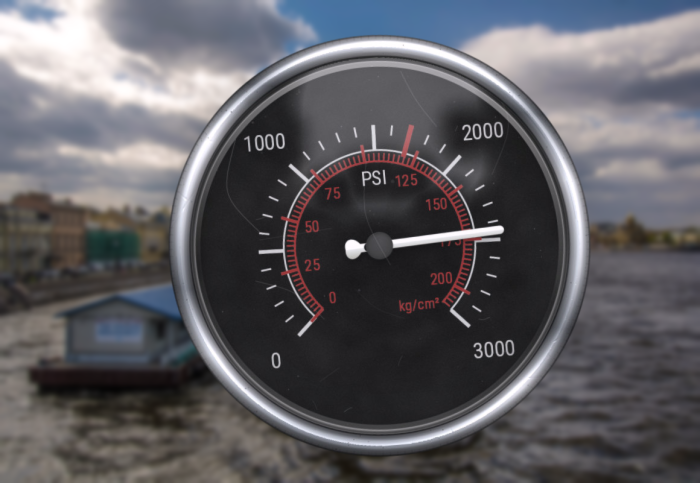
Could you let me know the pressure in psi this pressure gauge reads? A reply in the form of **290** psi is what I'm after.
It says **2450** psi
